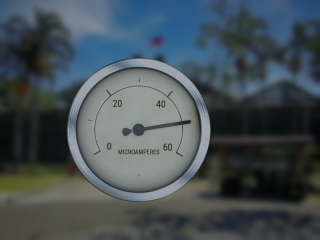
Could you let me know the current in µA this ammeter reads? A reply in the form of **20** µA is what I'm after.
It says **50** µA
